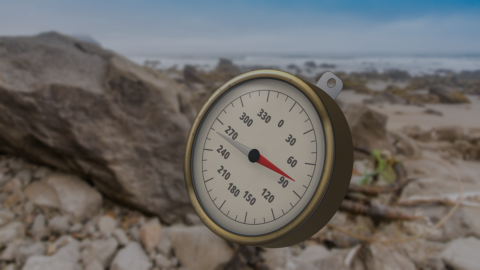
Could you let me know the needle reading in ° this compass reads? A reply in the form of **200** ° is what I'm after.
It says **80** °
